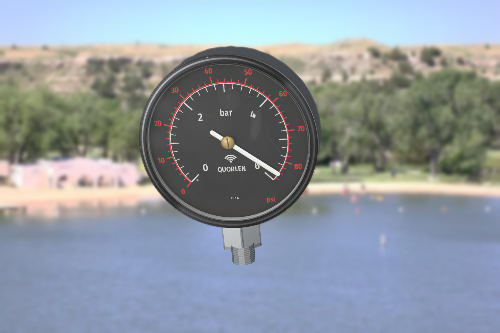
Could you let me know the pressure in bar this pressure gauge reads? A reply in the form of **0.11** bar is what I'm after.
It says **5.8** bar
